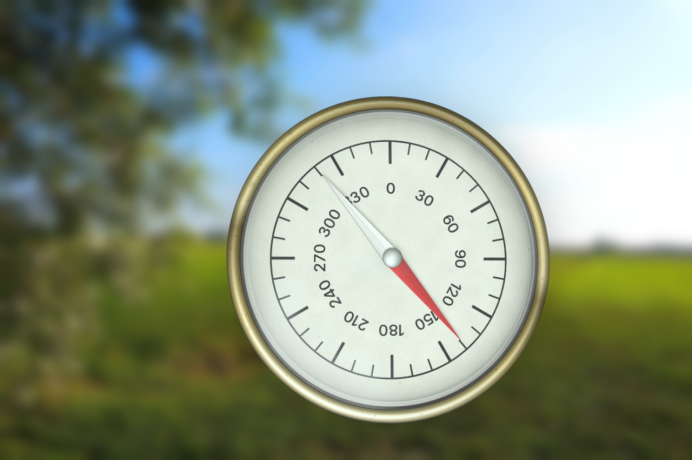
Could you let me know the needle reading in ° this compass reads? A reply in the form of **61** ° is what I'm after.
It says **140** °
